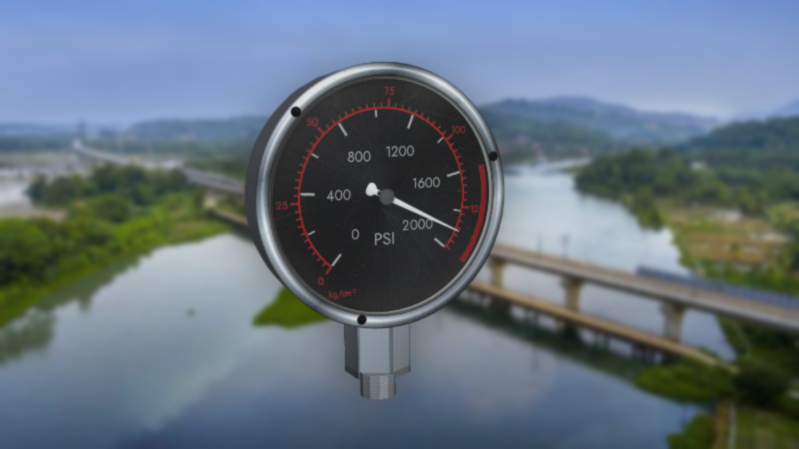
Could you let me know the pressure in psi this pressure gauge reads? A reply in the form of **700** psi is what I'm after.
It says **1900** psi
